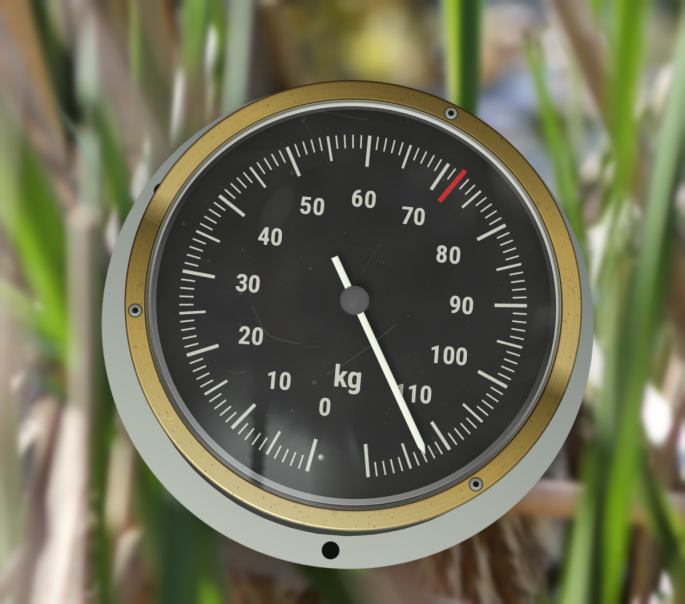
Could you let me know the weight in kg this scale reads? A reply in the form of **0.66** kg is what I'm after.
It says **113** kg
